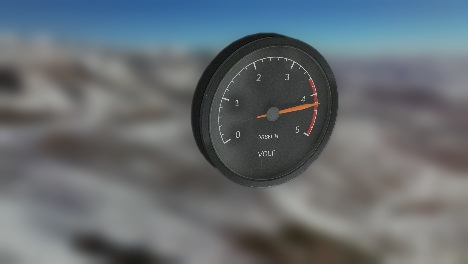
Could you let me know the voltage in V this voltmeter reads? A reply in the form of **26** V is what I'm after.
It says **4.2** V
